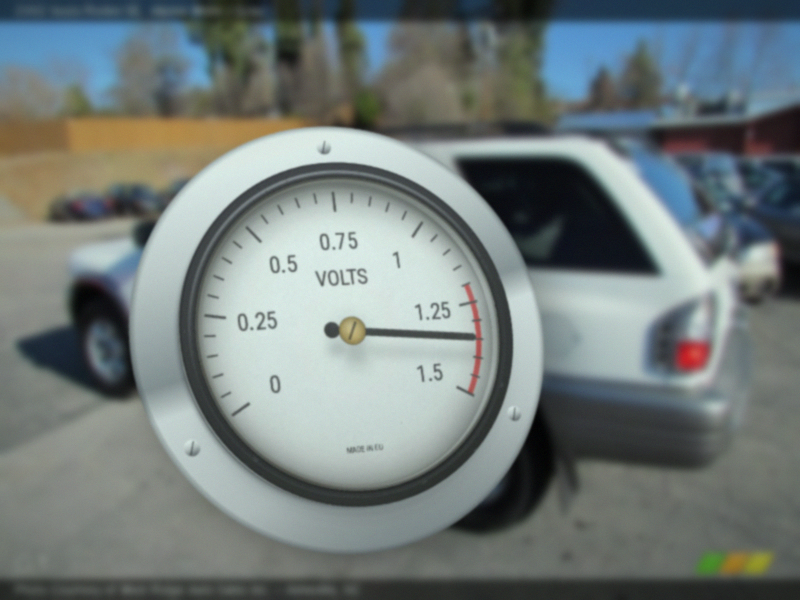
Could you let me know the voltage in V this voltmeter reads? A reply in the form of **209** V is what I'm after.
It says **1.35** V
